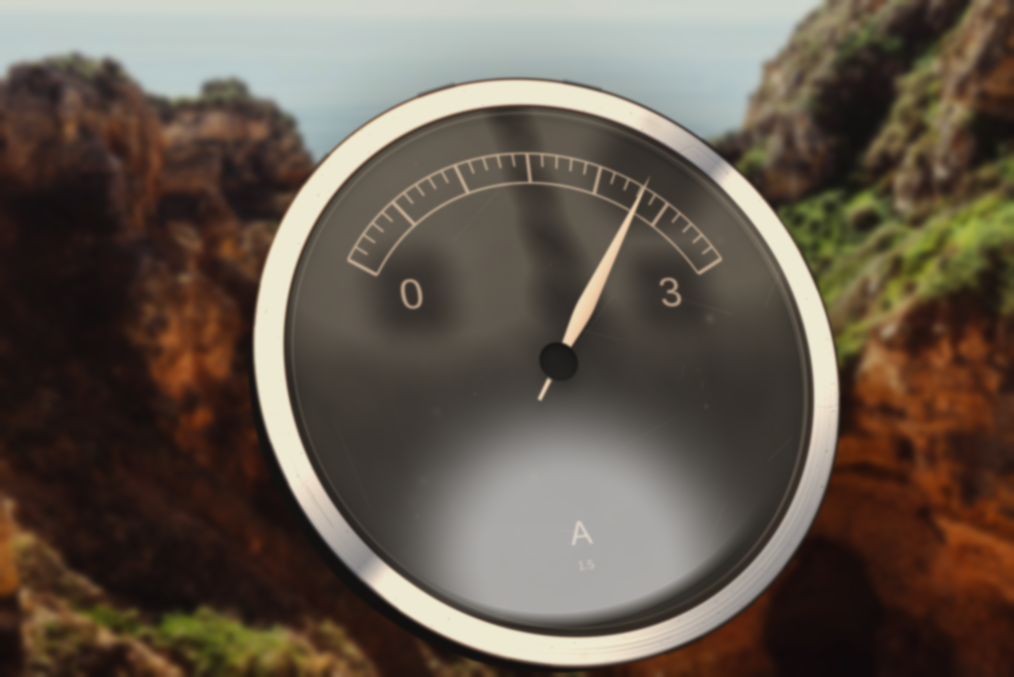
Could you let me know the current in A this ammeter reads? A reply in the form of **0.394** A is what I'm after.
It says **2.3** A
